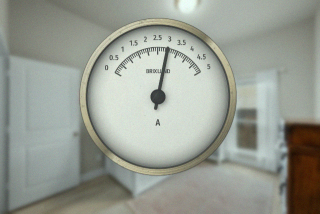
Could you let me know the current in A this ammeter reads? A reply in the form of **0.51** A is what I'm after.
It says **3** A
